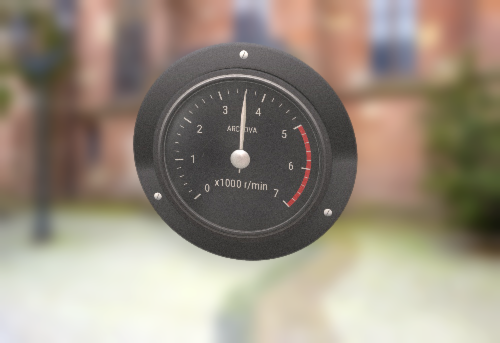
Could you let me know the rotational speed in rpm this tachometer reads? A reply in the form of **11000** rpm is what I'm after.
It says **3600** rpm
